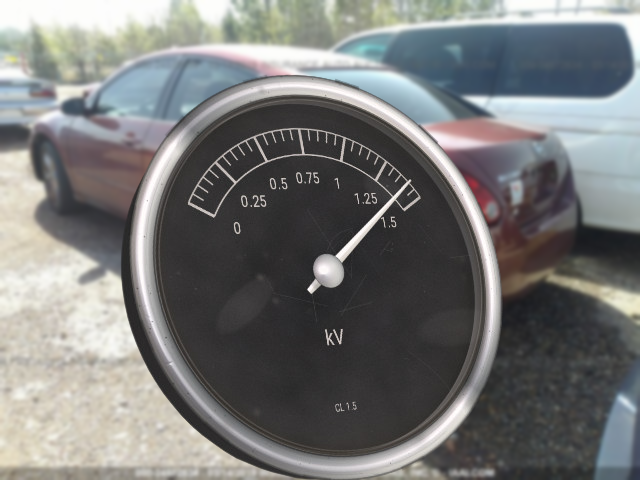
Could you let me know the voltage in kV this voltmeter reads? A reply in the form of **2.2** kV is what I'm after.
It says **1.4** kV
